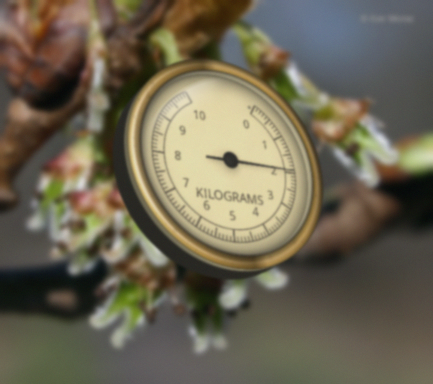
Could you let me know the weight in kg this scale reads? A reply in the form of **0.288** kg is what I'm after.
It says **2** kg
